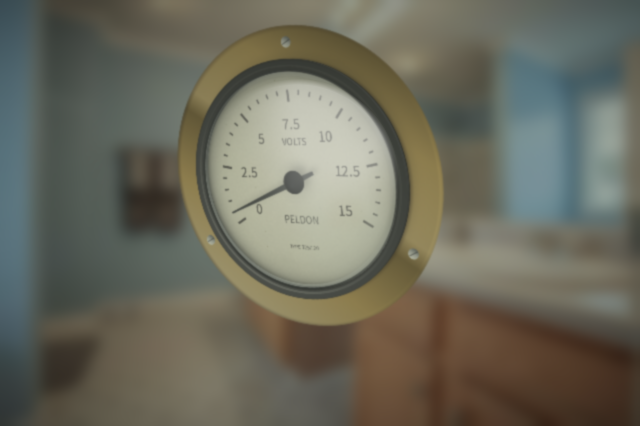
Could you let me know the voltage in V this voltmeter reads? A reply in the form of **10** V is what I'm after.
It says **0.5** V
